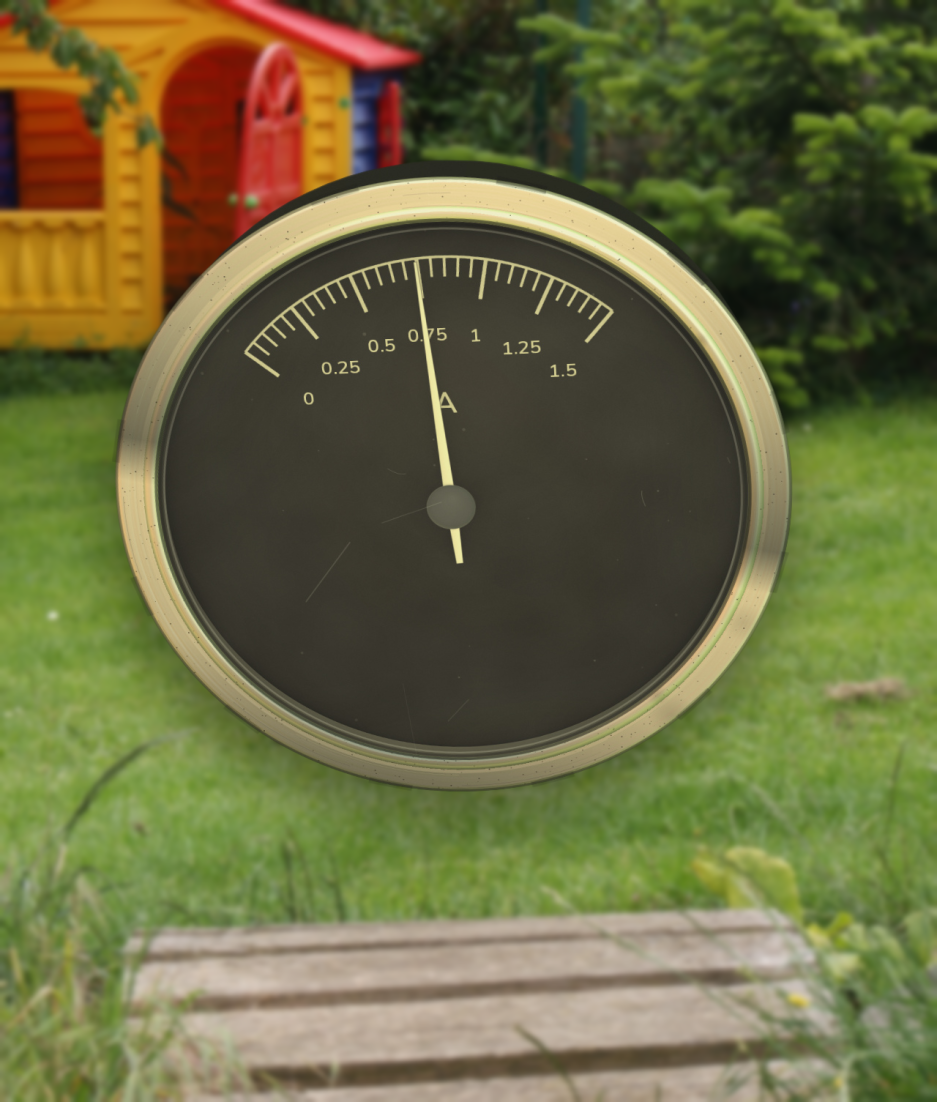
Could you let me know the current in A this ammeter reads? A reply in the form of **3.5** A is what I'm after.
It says **0.75** A
